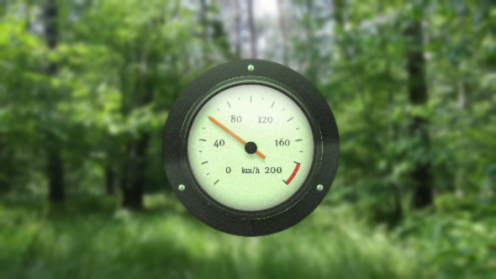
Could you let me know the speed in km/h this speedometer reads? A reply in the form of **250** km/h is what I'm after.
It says **60** km/h
